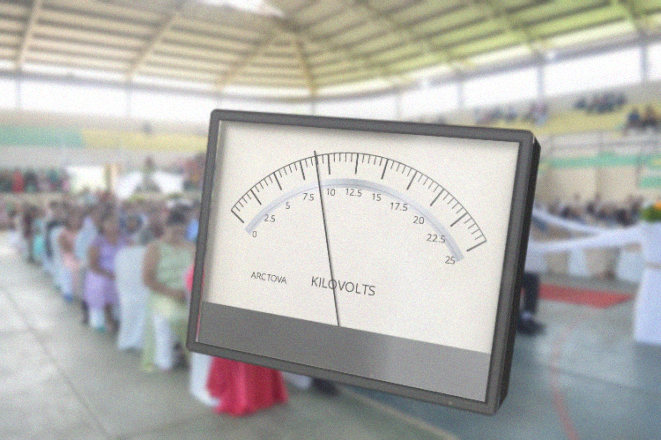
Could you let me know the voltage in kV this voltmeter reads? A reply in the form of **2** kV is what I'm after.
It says **9** kV
